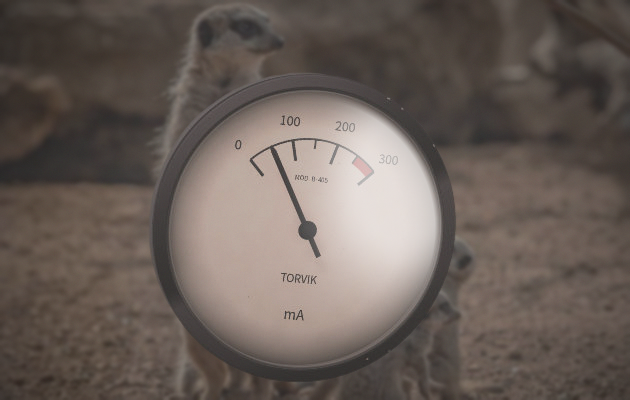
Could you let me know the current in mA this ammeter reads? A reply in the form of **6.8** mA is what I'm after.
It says **50** mA
